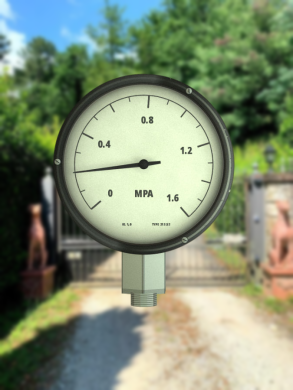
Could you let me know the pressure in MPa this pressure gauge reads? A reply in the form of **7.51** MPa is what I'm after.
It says **0.2** MPa
